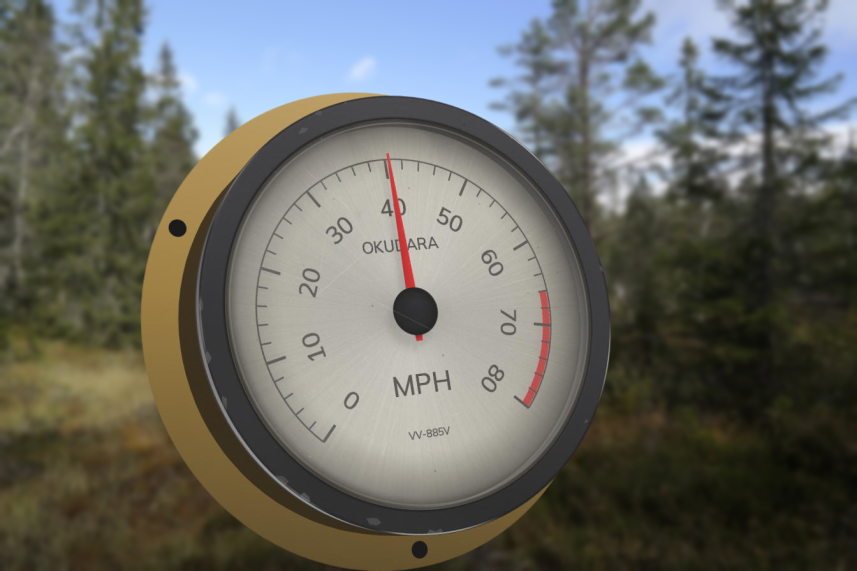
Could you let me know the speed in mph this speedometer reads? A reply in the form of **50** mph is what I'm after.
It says **40** mph
